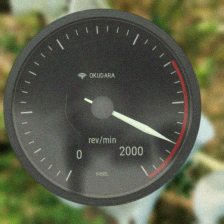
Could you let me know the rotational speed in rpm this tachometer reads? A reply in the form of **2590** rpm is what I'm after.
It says **1800** rpm
